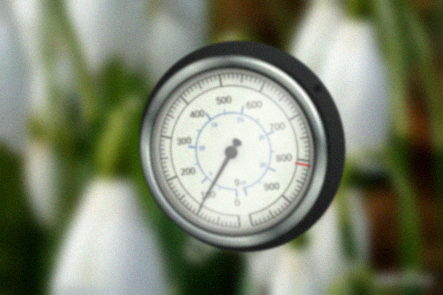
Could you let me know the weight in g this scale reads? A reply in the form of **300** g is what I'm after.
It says **100** g
